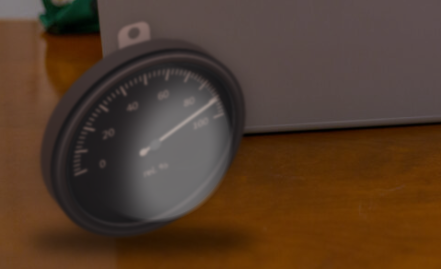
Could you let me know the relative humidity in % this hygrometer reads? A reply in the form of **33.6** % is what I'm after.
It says **90** %
